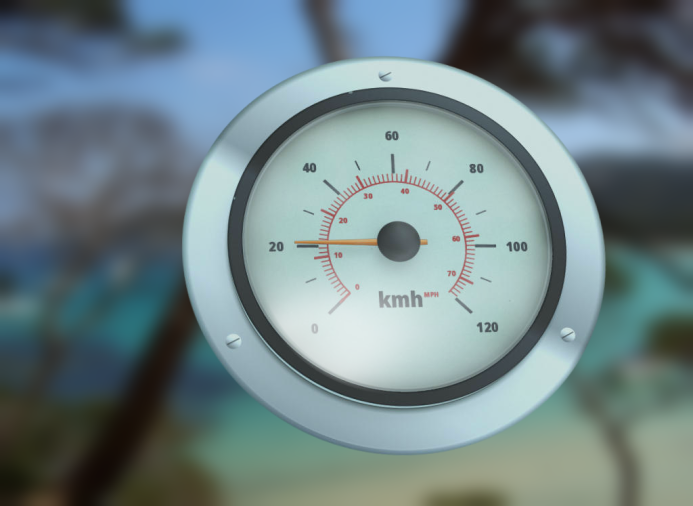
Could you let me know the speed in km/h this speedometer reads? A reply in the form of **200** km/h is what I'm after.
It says **20** km/h
